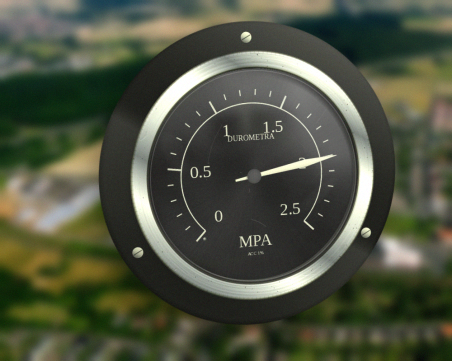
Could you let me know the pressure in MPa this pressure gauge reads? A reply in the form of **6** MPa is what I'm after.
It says **2** MPa
